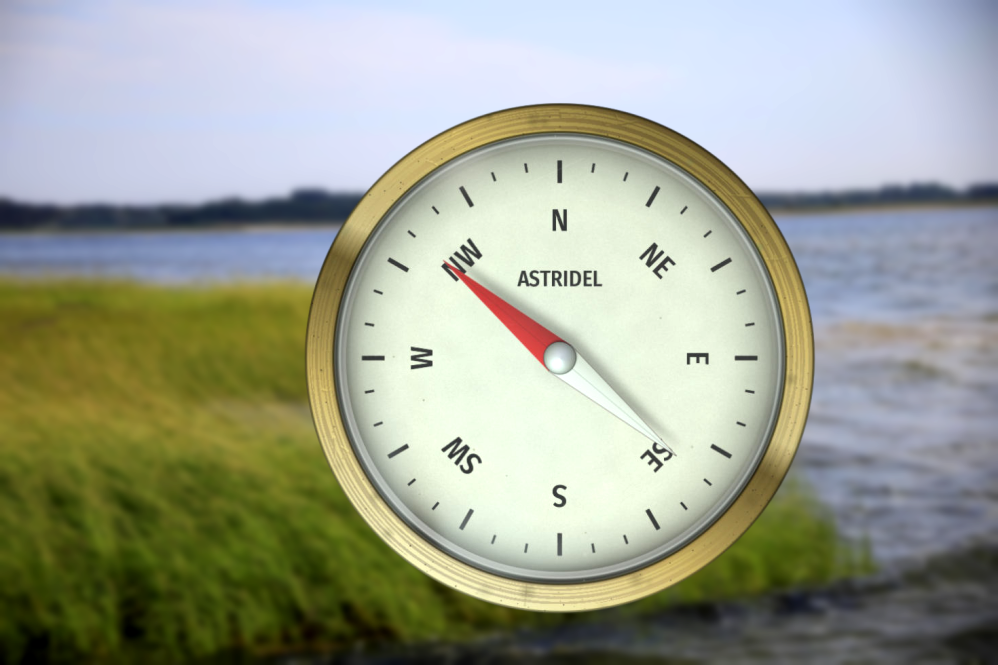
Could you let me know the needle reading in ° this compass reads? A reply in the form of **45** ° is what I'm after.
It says **310** °
